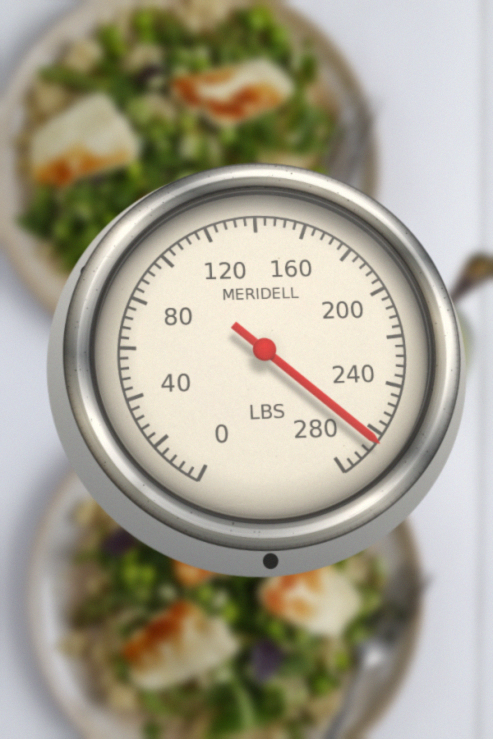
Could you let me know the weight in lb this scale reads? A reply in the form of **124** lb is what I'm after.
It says **264** lb
